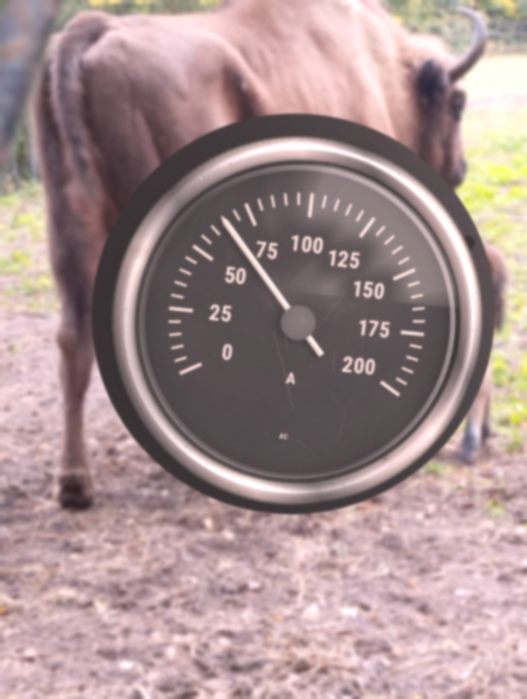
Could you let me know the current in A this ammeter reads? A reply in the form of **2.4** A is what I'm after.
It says **65** A
